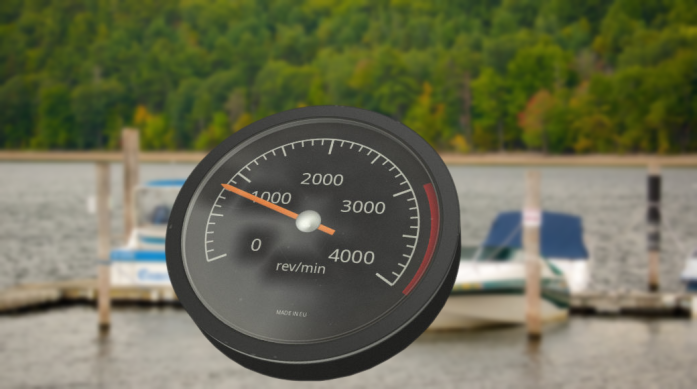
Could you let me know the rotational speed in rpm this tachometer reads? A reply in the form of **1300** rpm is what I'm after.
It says **800** rpm
